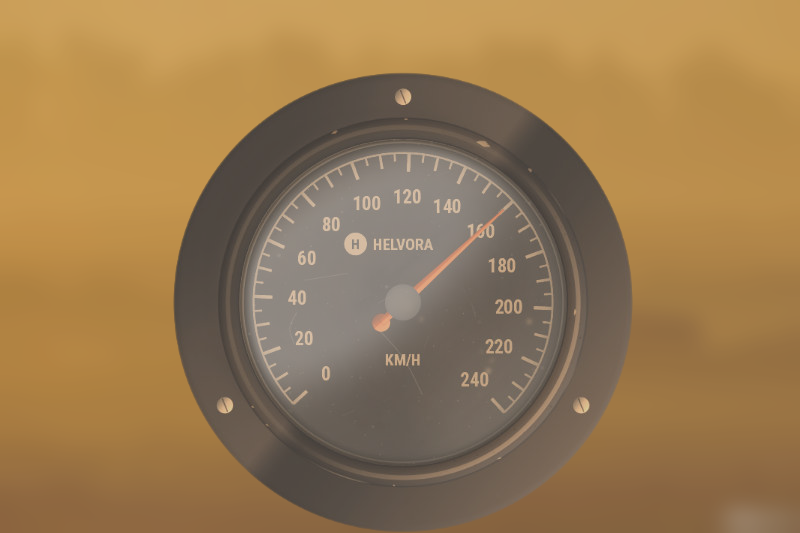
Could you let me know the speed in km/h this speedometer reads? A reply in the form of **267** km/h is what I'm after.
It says **160** km/h
